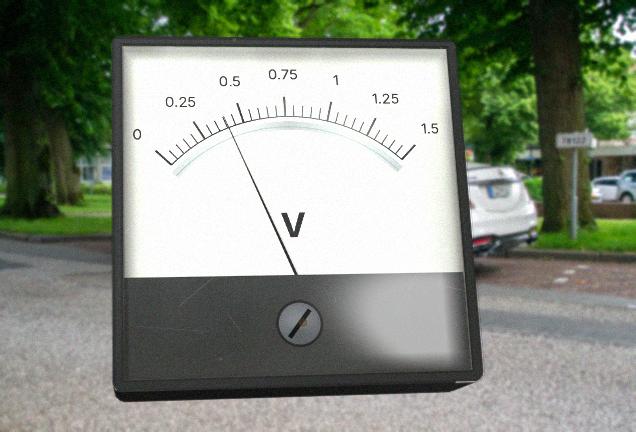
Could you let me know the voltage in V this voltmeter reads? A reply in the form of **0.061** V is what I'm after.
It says **0.4** V
